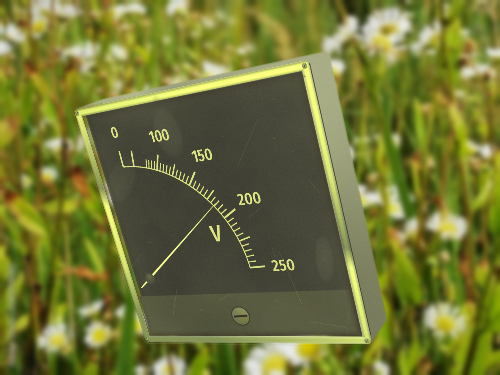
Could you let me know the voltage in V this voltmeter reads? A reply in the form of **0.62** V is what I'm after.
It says **185** V
